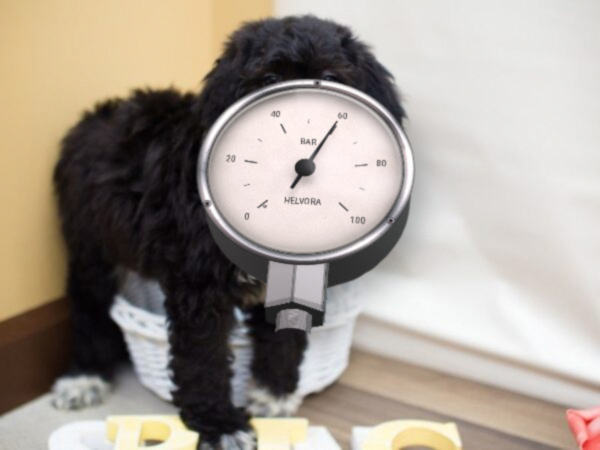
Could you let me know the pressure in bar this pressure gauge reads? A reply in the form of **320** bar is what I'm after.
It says **60** bar
